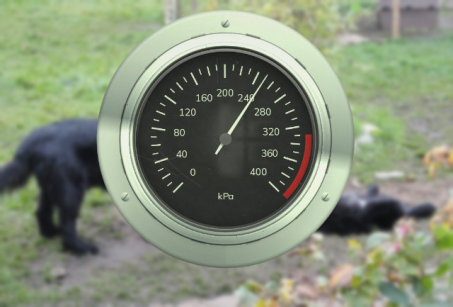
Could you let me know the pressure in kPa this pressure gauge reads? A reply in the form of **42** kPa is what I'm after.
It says **250** kPa
